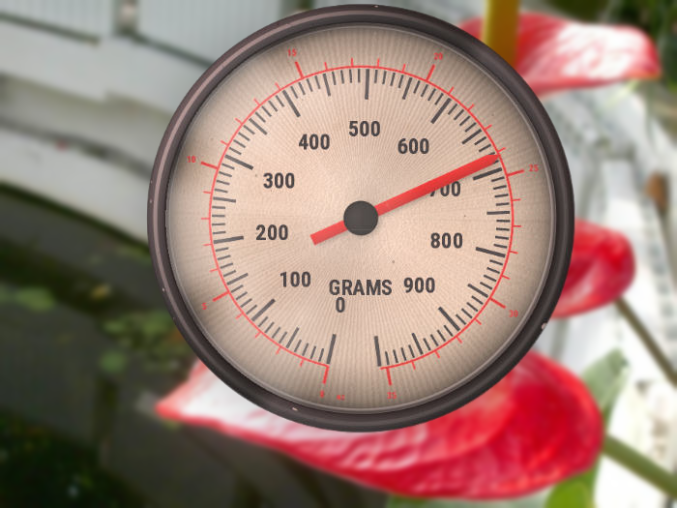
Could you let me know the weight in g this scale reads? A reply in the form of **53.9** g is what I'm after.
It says **685** g
